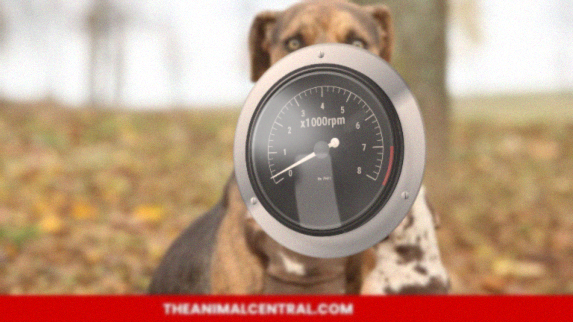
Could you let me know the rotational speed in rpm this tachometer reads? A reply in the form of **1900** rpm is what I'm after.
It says **200** rpm
